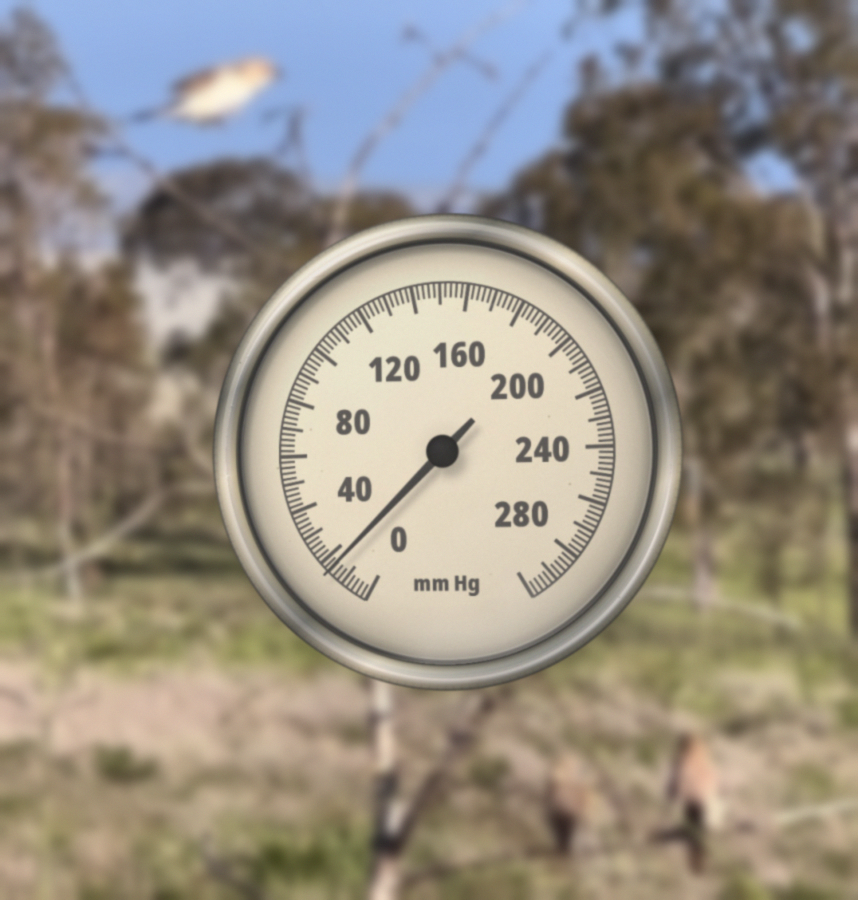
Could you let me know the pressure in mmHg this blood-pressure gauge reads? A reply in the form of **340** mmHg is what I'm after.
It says **16** mmHg
